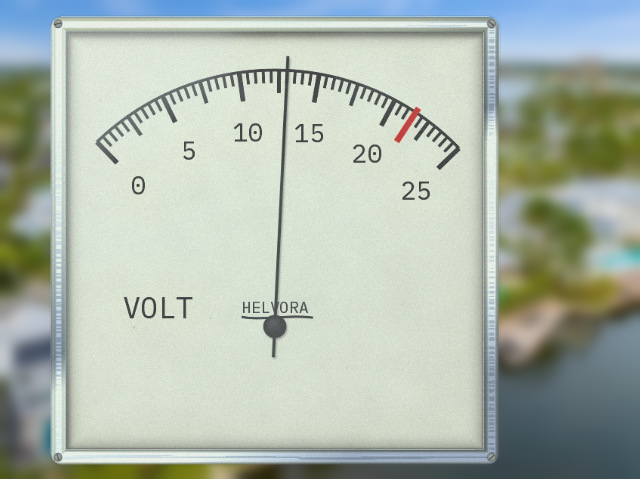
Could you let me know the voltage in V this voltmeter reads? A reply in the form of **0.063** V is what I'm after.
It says **13** V
